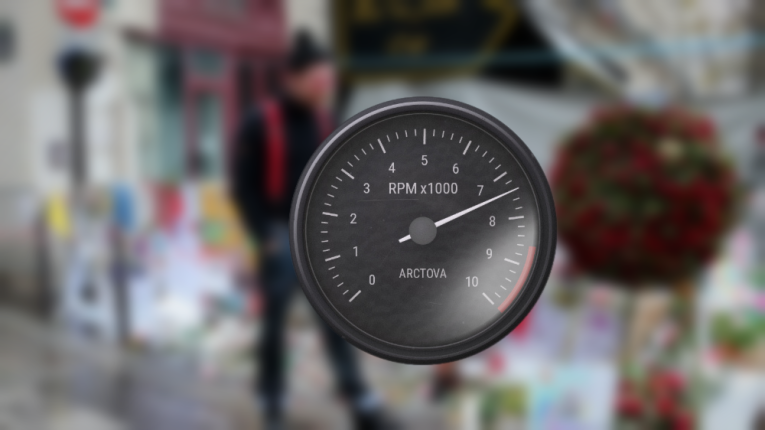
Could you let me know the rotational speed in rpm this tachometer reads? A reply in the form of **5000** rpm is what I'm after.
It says **7400** rpm
